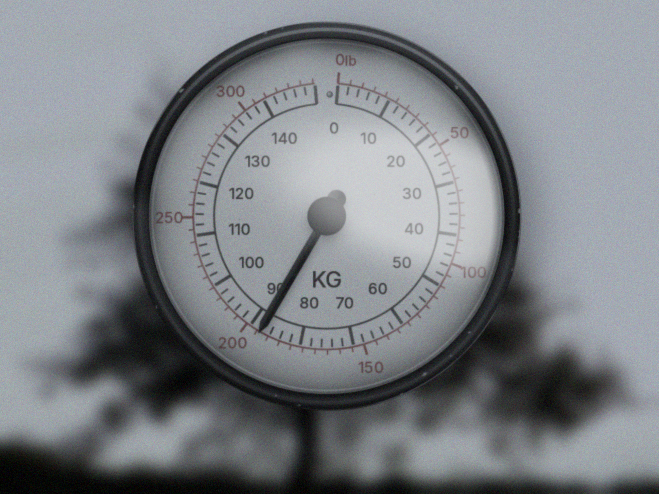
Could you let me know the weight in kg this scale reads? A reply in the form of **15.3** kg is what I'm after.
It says **88** kg
